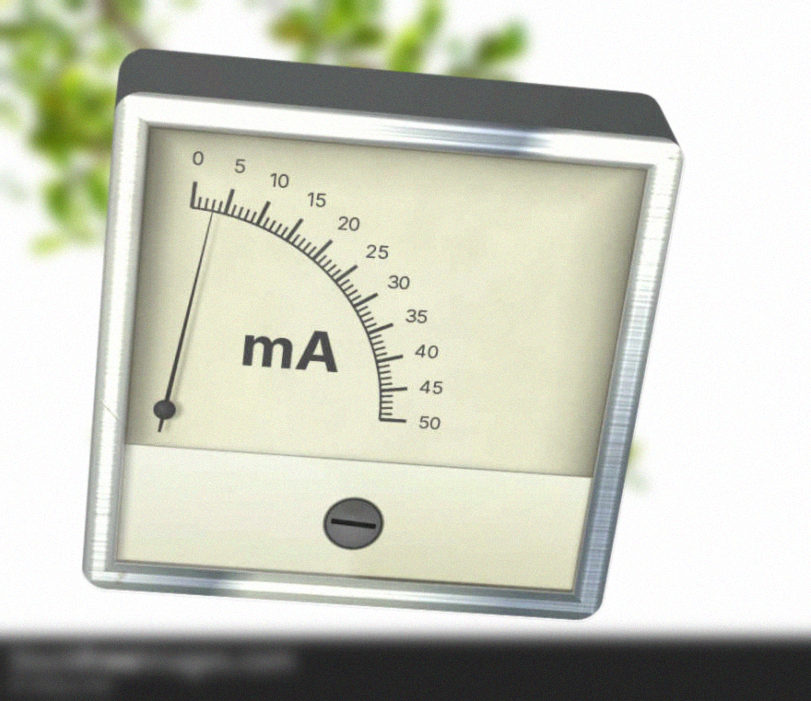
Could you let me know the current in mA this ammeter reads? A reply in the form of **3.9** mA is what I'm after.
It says **3** mA
